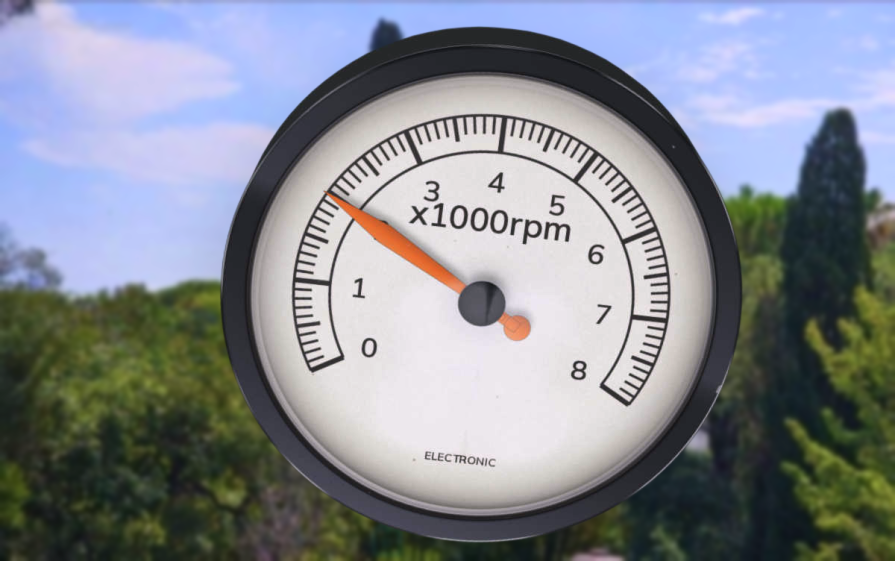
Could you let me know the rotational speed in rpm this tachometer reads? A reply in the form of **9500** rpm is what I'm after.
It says **2000** rpm
